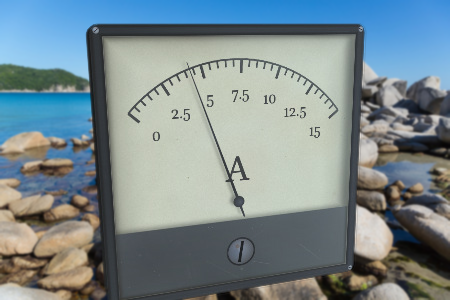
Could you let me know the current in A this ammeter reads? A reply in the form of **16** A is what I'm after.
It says **4.25** A
